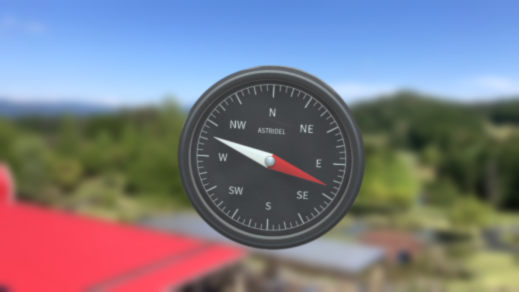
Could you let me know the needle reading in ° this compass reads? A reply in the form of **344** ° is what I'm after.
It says **110** °
